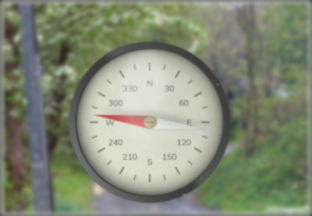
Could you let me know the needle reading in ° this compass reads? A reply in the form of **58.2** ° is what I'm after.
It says **277.5** °
